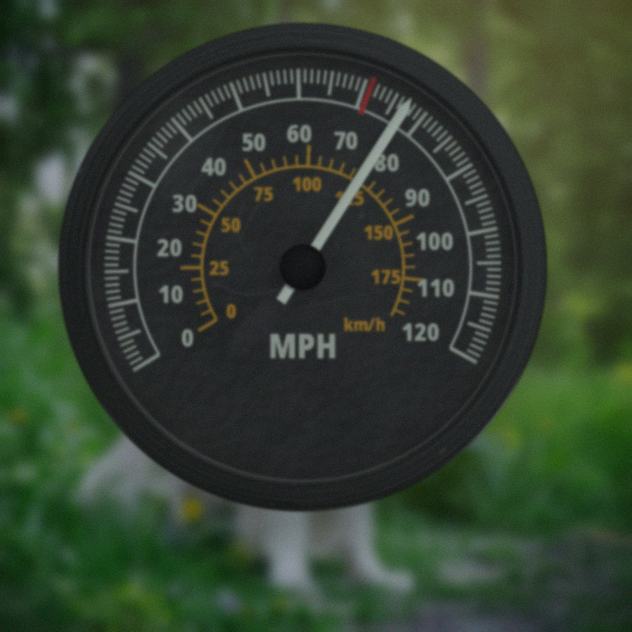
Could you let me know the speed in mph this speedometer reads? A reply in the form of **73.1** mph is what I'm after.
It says **77** mph
